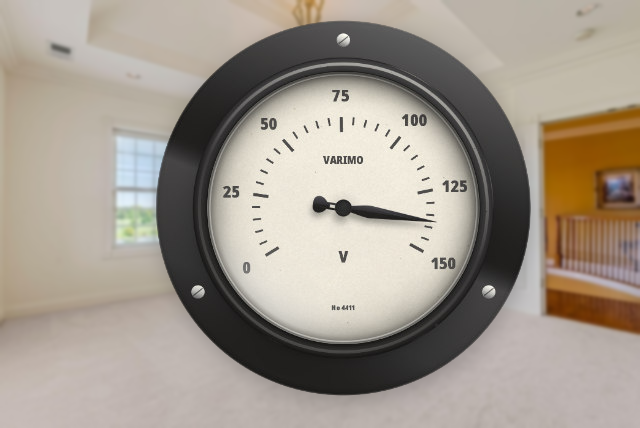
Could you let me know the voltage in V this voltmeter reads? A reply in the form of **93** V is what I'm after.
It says **137.5** V
